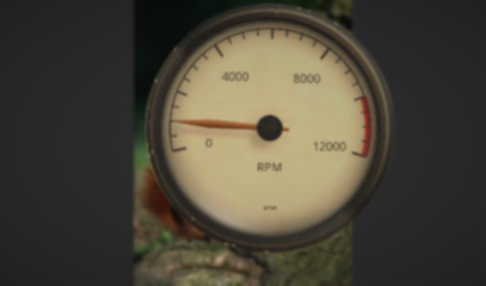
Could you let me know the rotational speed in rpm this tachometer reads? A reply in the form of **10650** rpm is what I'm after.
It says **1000** rpm
